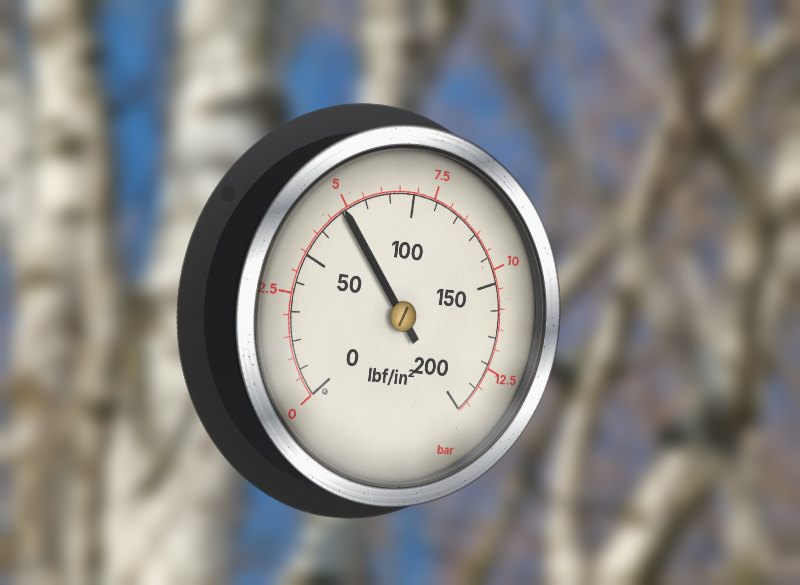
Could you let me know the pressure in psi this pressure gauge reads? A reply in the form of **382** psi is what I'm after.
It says **70** psi
